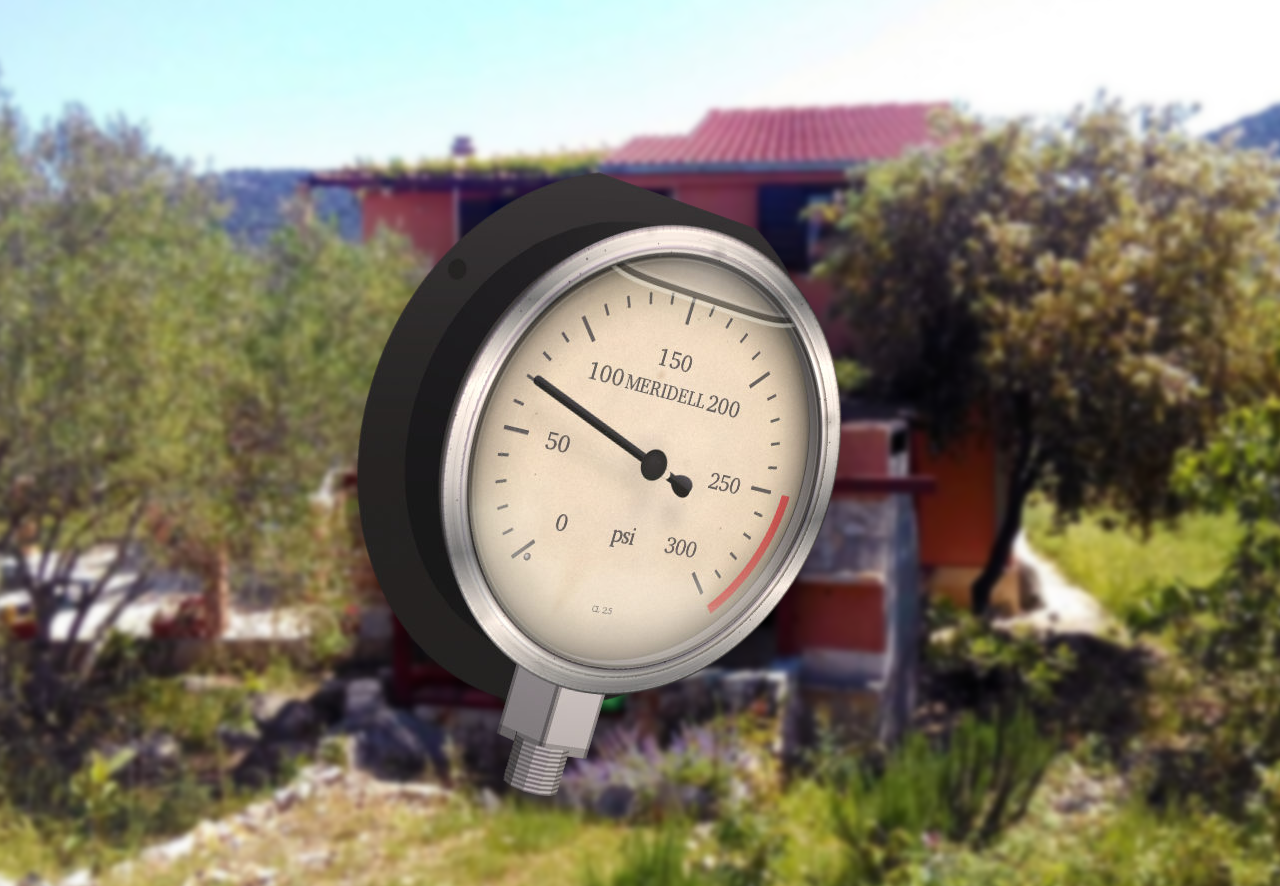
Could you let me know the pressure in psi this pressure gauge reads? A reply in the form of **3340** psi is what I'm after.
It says **70** psi
